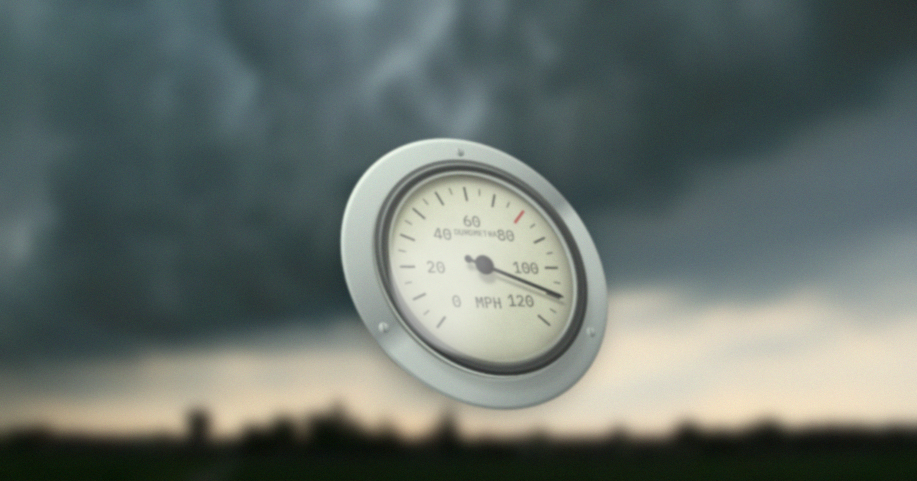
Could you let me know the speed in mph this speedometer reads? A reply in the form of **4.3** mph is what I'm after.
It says **110** mph
